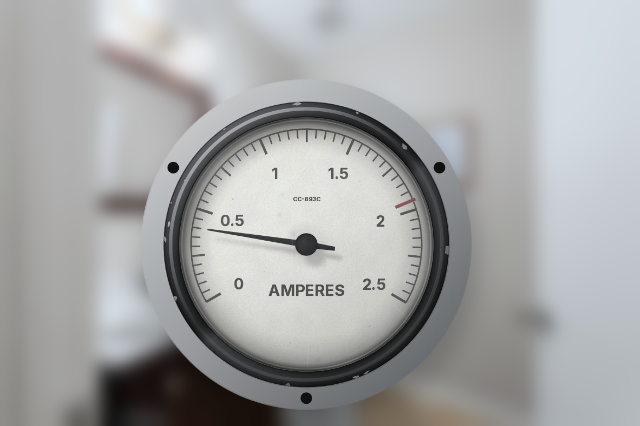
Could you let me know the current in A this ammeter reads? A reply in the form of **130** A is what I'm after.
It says **0.4** A
